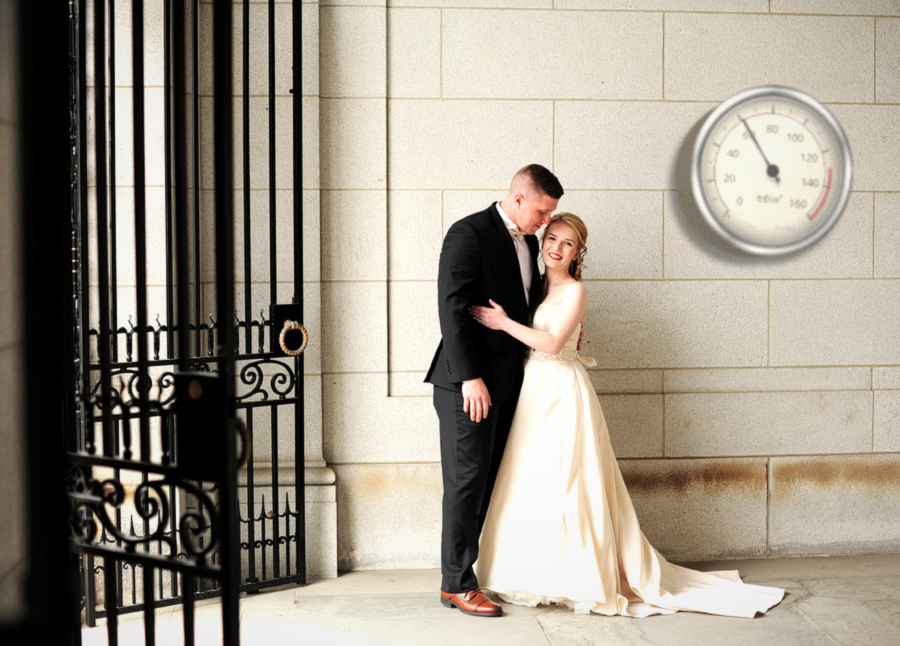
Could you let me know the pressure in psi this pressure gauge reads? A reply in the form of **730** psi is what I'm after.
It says **60** psi
